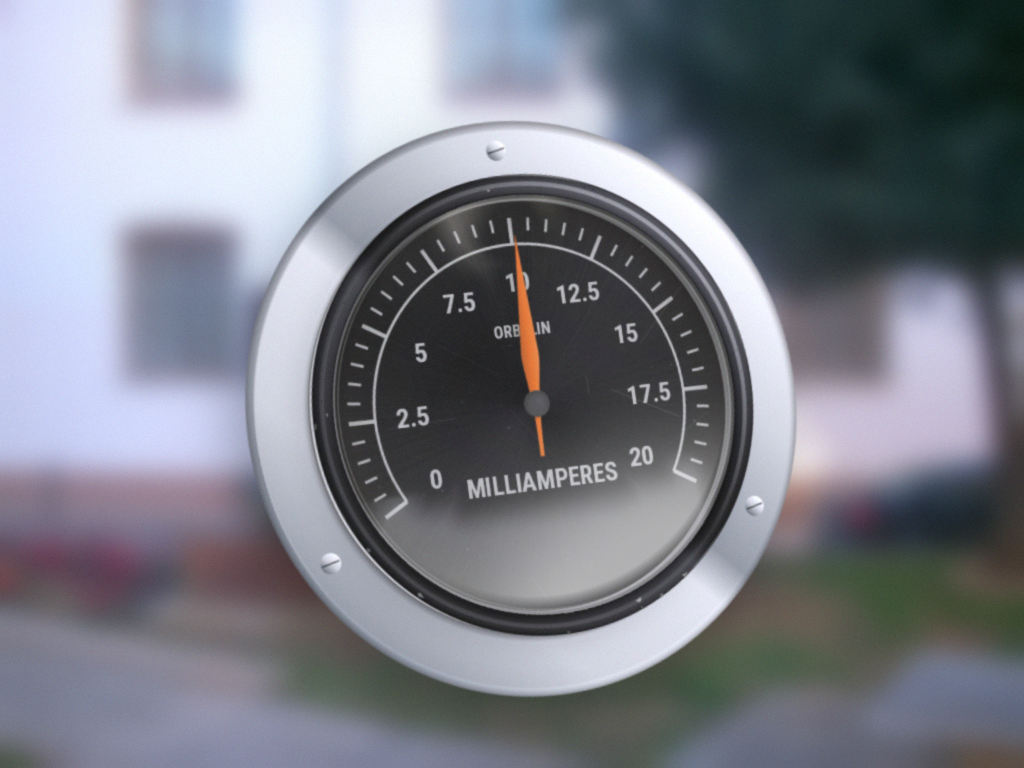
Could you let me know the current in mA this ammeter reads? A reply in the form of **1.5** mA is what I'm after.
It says **10** mA
